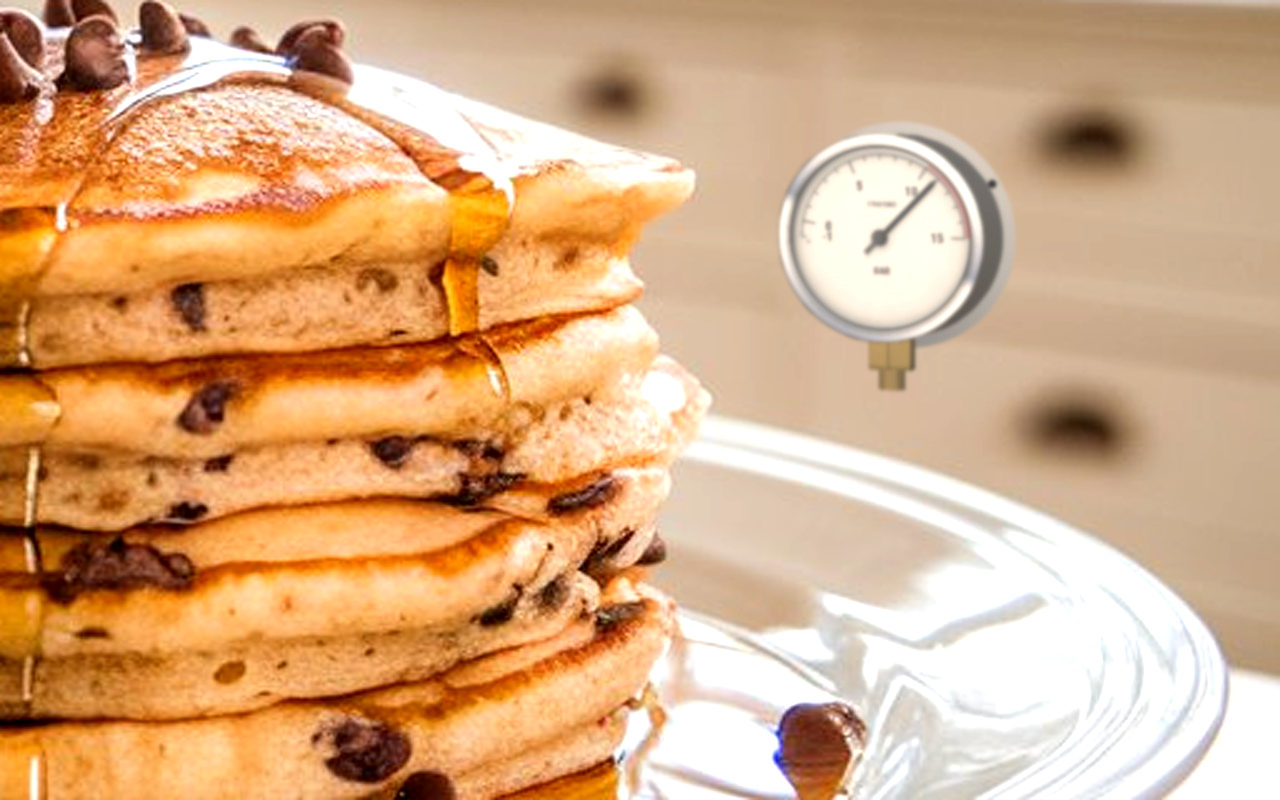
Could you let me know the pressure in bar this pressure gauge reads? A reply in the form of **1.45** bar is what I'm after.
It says **11** bar
